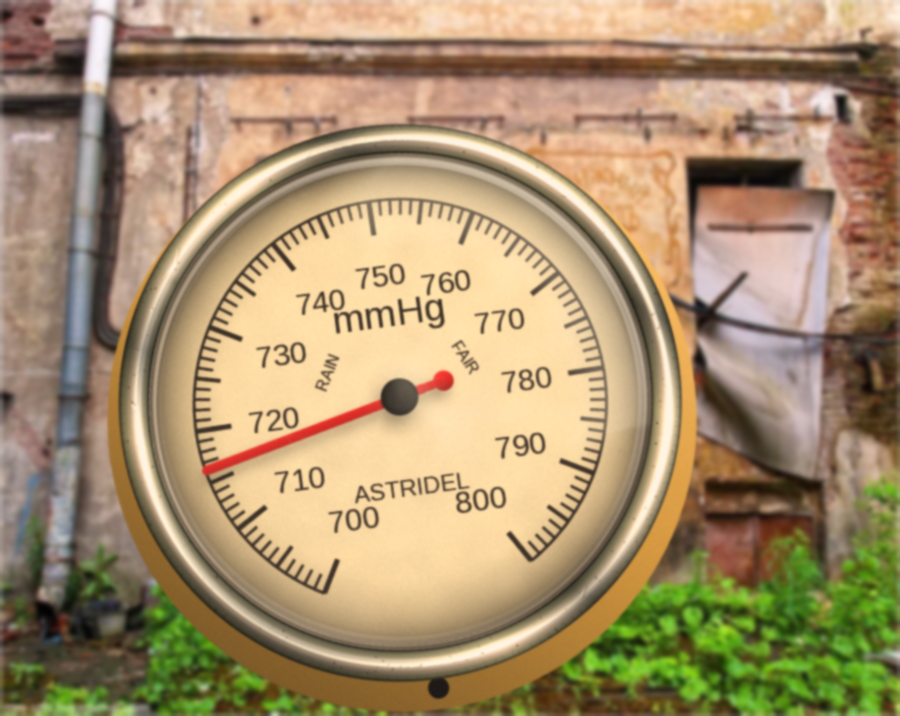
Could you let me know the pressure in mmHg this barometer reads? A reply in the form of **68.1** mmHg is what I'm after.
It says **716** mmHg
